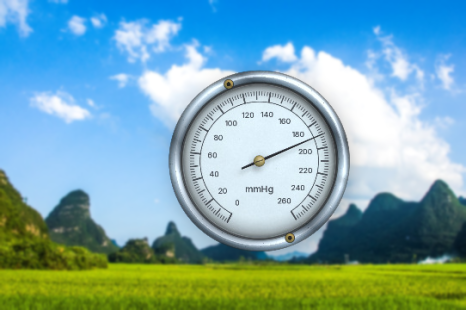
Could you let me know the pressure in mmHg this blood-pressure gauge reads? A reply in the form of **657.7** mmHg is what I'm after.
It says **190** mmHg
